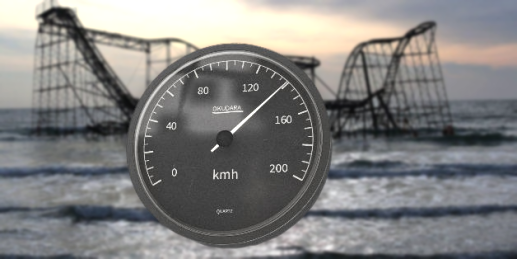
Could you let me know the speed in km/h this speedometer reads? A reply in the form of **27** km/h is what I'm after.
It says **140** km/h
